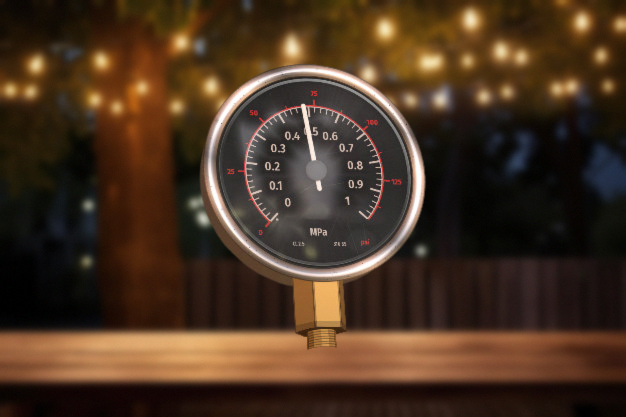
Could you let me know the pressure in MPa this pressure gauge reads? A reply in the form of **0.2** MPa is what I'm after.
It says **0.48** MPa
